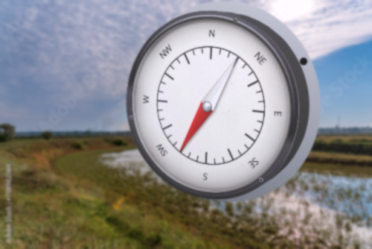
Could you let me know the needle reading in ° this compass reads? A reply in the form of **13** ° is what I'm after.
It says **210** °
